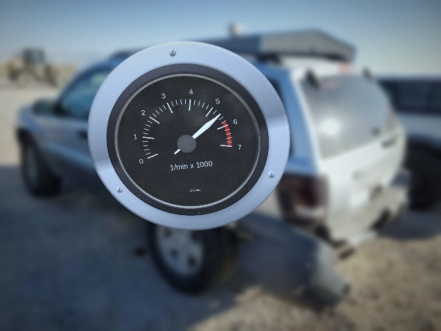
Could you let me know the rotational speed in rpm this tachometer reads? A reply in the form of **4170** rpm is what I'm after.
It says **5400** rpm
